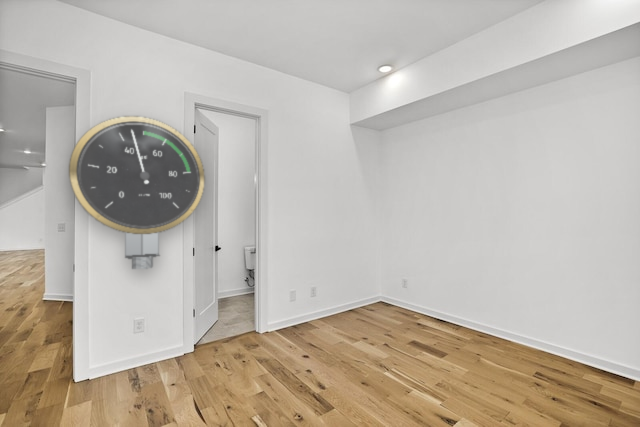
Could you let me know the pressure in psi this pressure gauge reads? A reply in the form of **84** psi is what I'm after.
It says **45** psi
